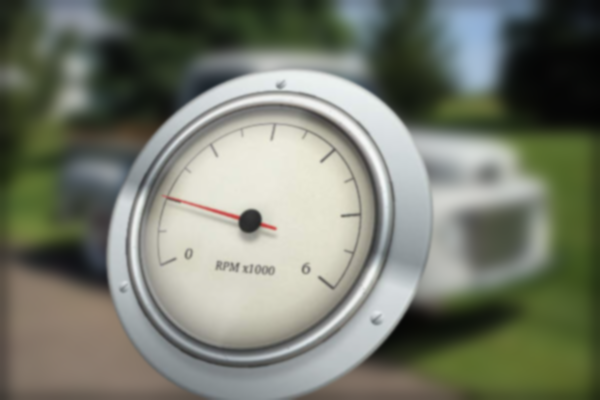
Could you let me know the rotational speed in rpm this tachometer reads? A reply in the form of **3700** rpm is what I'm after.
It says **1000** rpm
